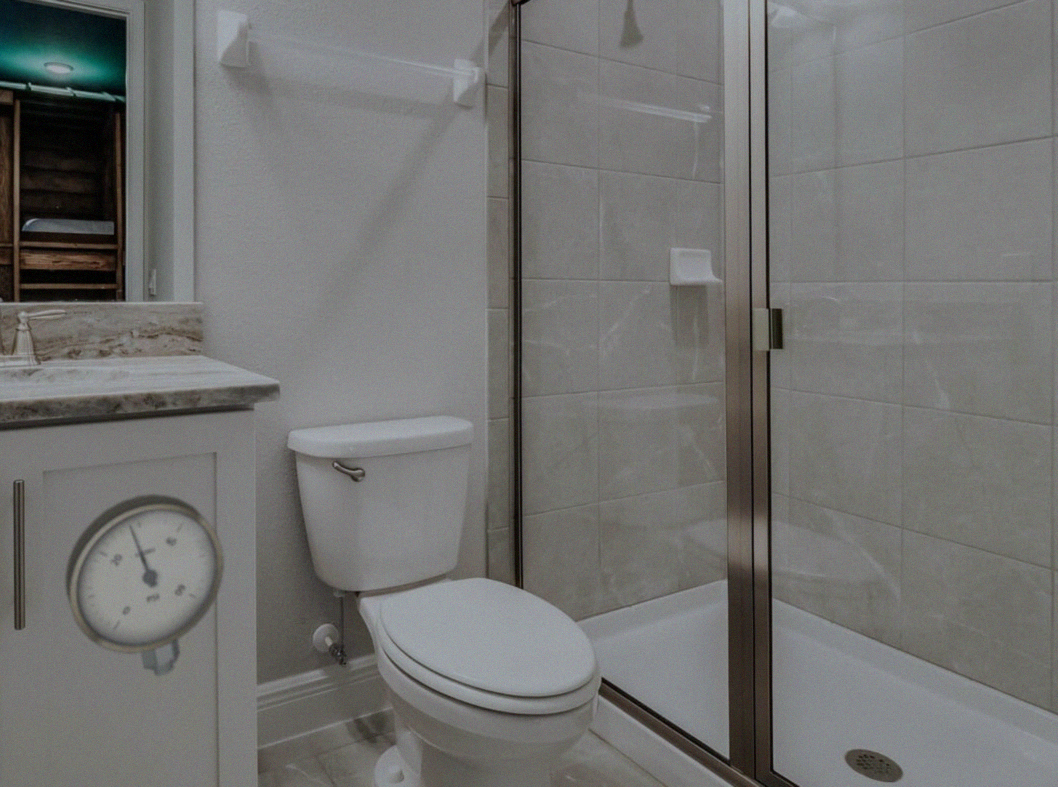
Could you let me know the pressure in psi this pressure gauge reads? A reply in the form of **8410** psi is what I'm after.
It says **28** psi
